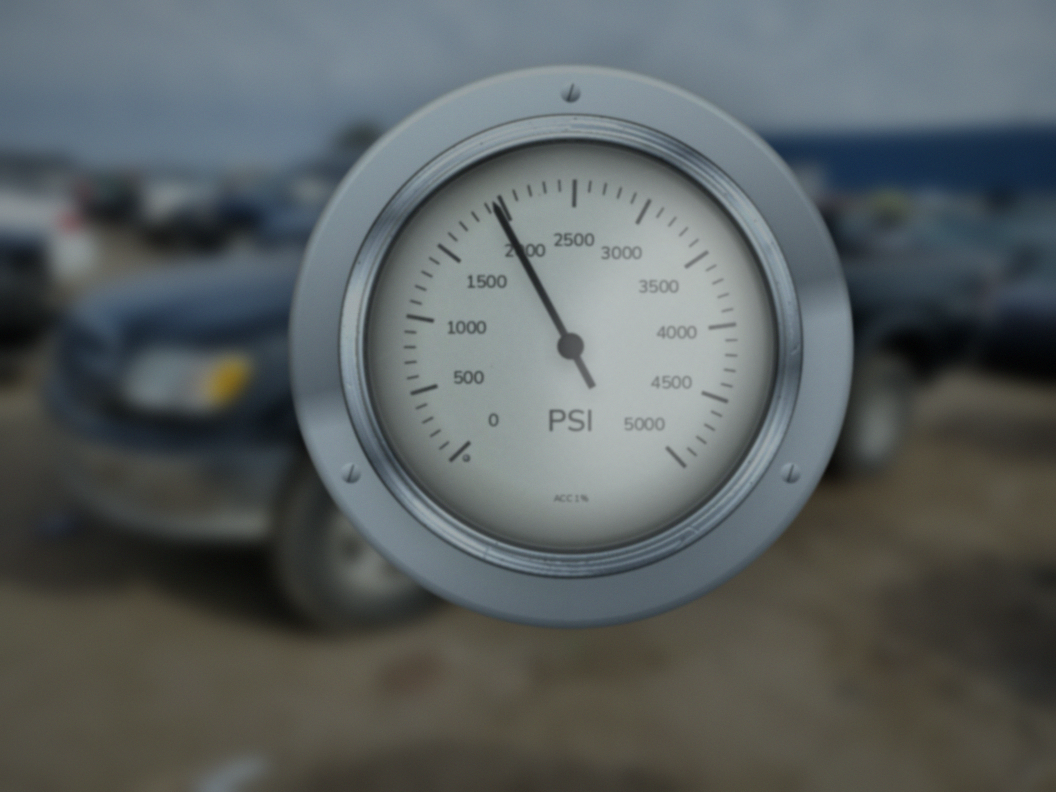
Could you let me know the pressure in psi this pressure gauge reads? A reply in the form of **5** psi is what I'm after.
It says **1950** psi
